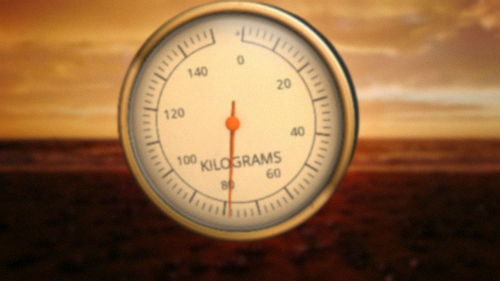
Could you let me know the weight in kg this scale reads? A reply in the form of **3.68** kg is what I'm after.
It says **78** kg
